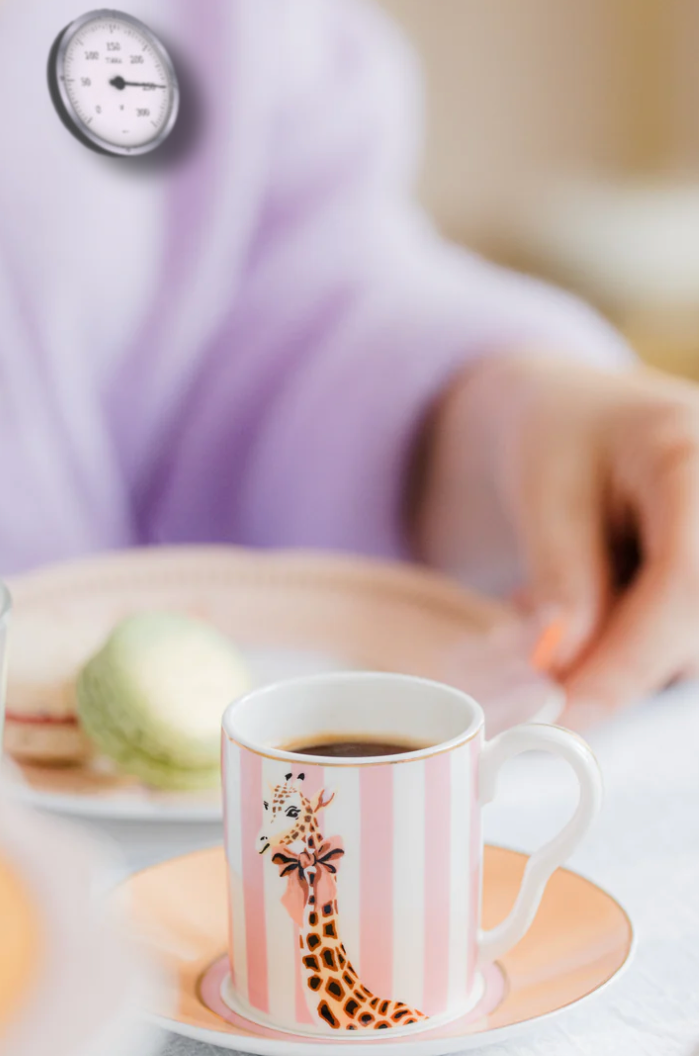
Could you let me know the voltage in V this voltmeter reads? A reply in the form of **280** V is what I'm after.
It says **250** V
